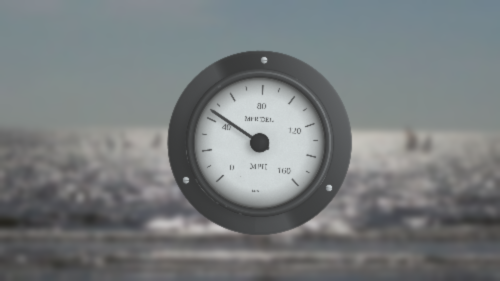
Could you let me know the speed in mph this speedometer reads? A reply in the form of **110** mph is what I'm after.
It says **45** mph
